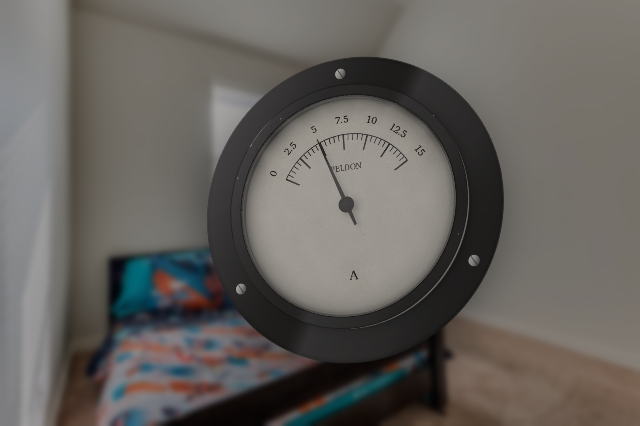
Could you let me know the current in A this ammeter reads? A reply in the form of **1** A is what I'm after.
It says **5** A
